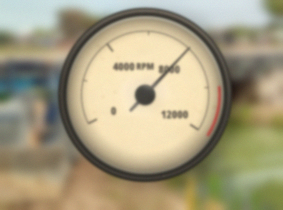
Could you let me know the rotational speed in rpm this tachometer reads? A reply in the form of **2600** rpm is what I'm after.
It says **8000** rpm
